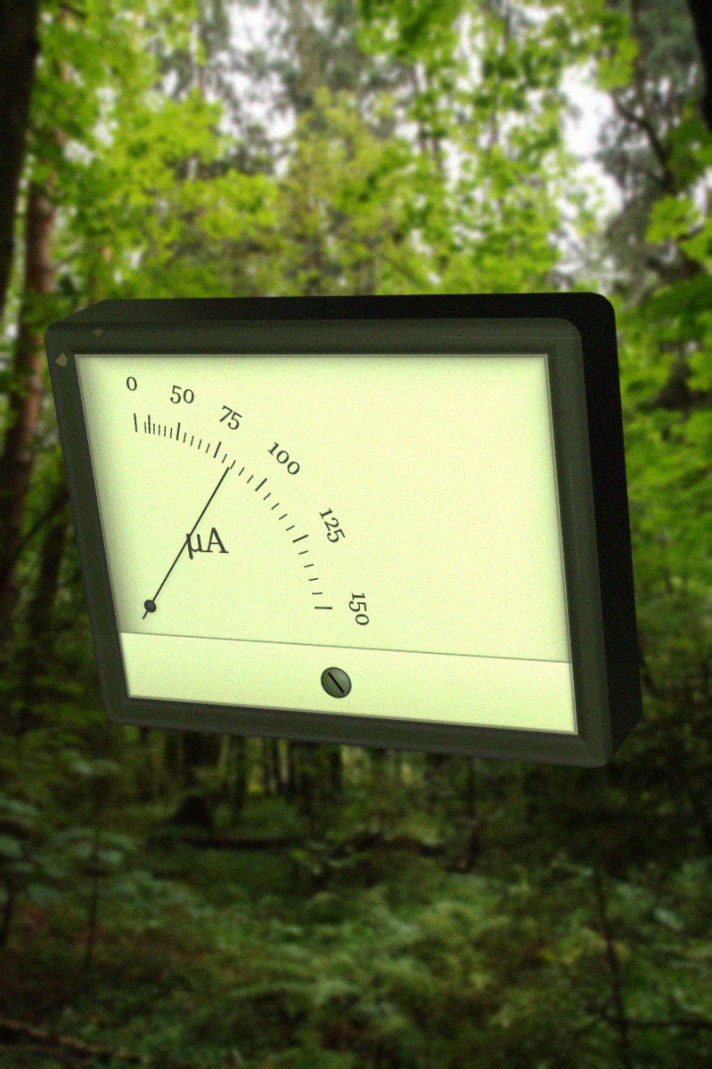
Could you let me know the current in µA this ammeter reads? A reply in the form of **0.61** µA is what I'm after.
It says **85** µA
